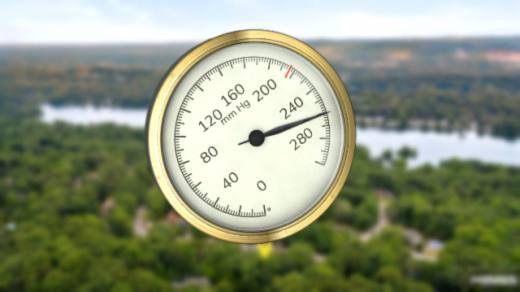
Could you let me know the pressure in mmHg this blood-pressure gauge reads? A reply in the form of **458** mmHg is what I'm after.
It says **260** mmHg
